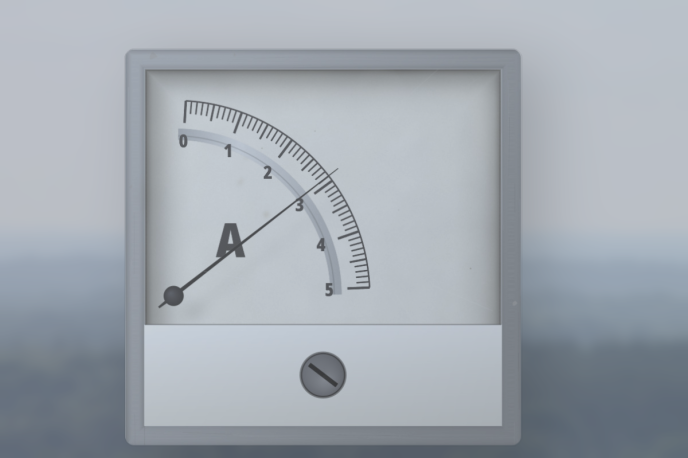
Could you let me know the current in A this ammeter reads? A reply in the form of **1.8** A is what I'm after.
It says **2.9** A
